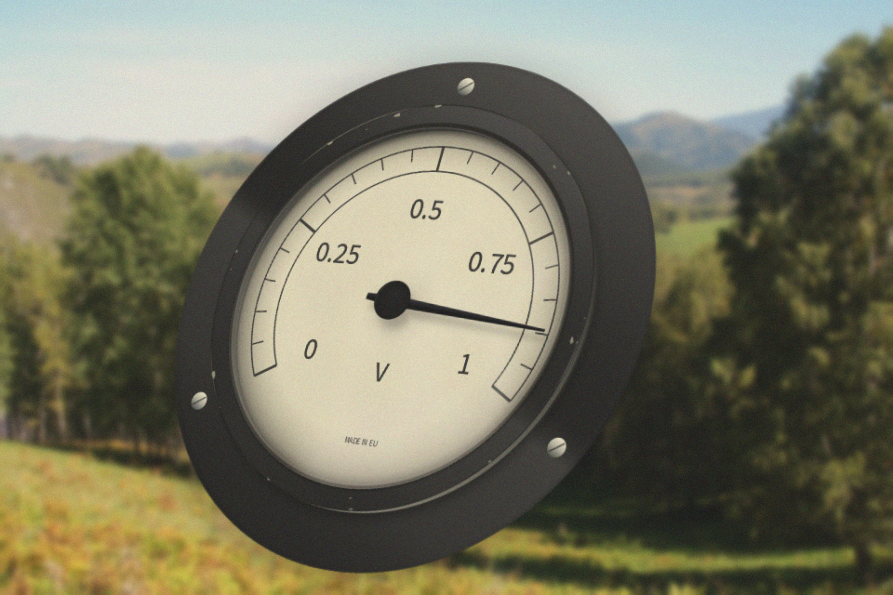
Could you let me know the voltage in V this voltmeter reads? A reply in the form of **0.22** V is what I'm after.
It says **0.9** V
